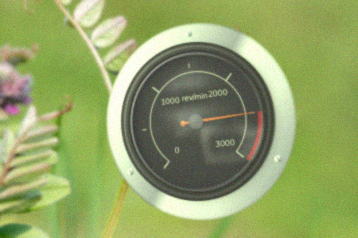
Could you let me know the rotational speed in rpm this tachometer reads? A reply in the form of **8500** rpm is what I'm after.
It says **2500** rpm
